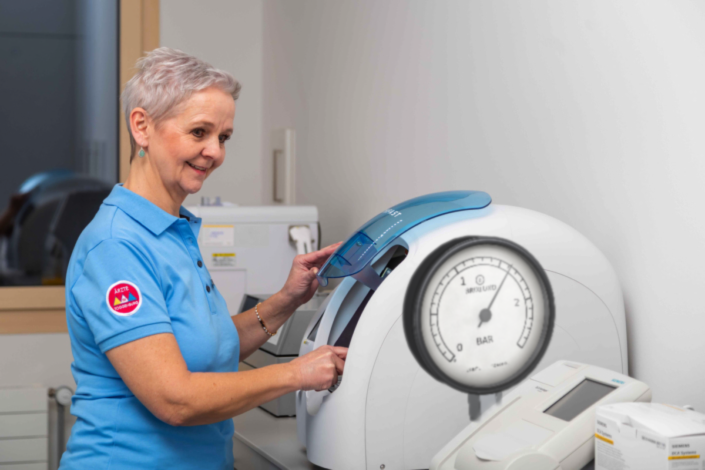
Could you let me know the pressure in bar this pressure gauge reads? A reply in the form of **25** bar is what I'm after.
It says **1.6** bar
